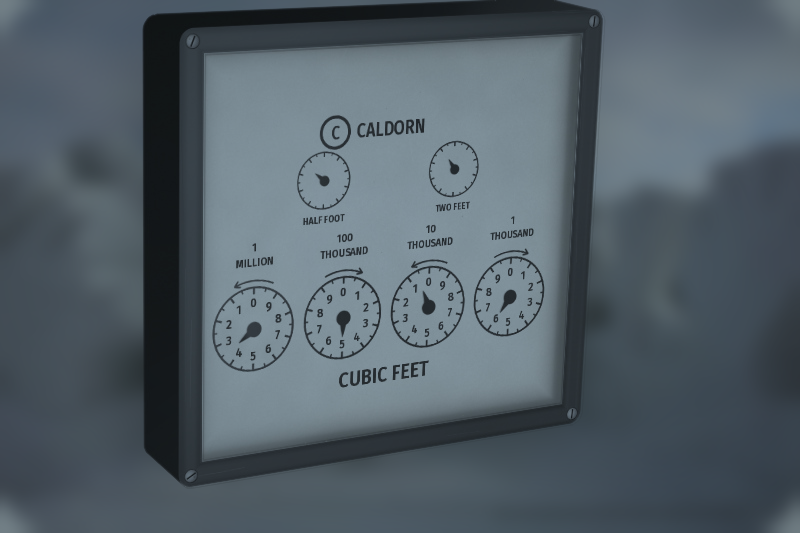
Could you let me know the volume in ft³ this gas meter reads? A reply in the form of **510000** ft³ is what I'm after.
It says **350600** ft³
